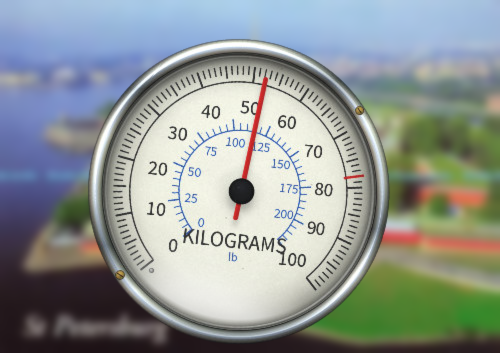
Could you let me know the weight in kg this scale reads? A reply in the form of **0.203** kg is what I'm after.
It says **52** kg
